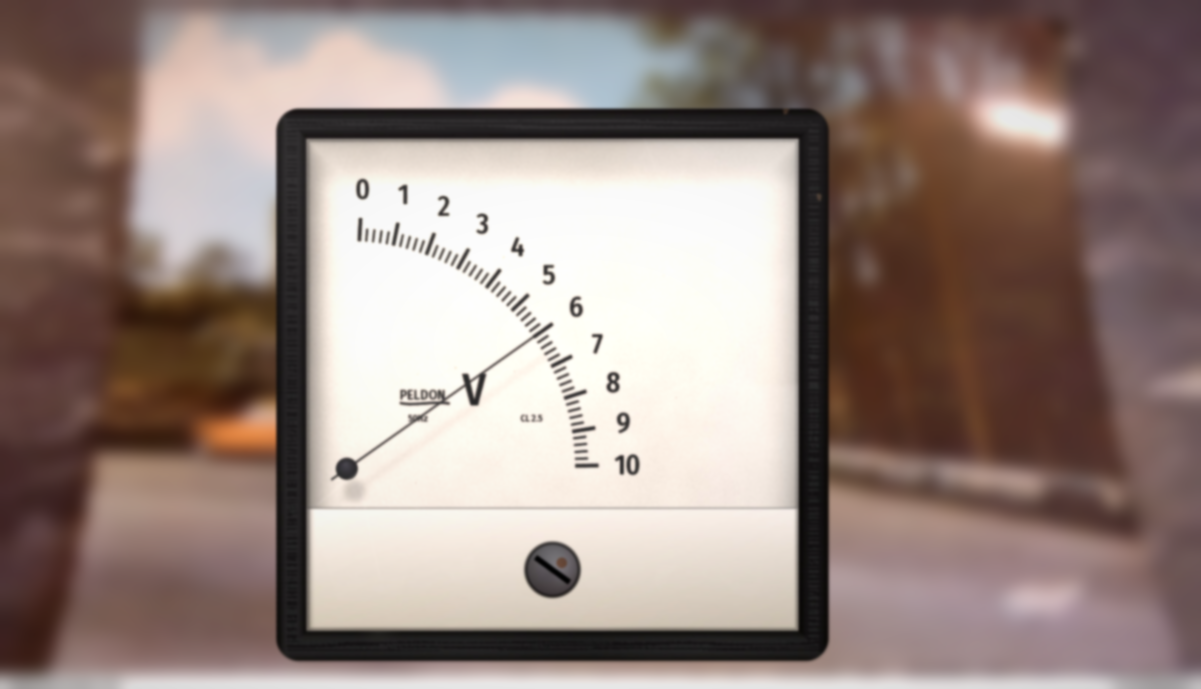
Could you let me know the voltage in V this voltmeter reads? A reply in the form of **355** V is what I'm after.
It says **6** V
